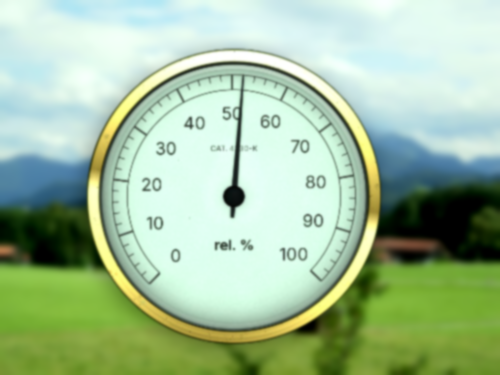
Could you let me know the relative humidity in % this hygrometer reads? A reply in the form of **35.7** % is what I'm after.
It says **52** %
